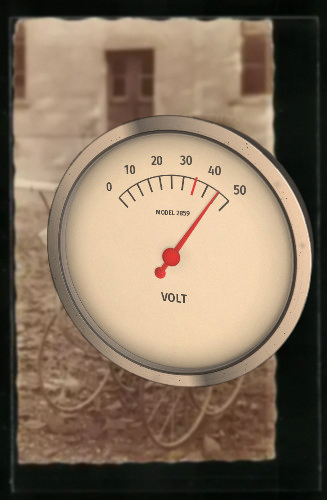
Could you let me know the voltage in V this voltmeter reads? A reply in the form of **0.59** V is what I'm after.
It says **45** V
